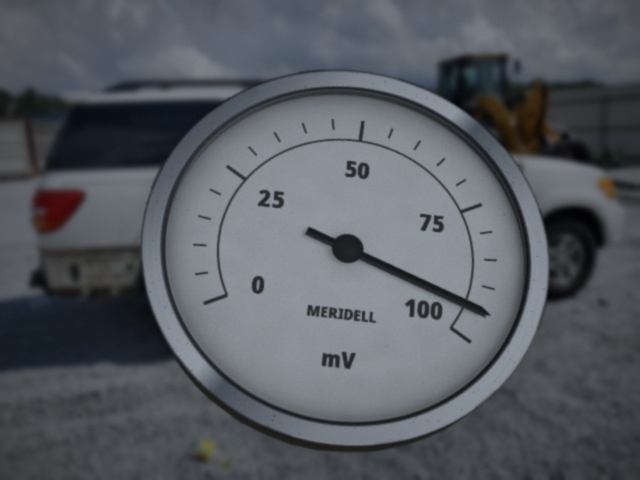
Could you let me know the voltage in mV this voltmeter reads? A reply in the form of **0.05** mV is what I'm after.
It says **95** mV
